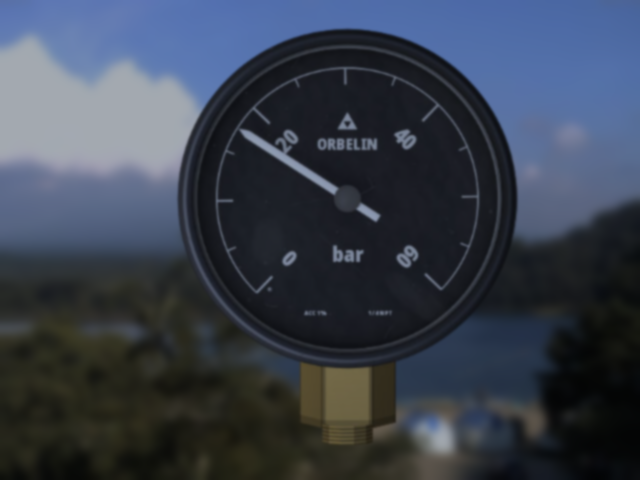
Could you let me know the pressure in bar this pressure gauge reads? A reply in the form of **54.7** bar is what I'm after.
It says **17.5** bar
